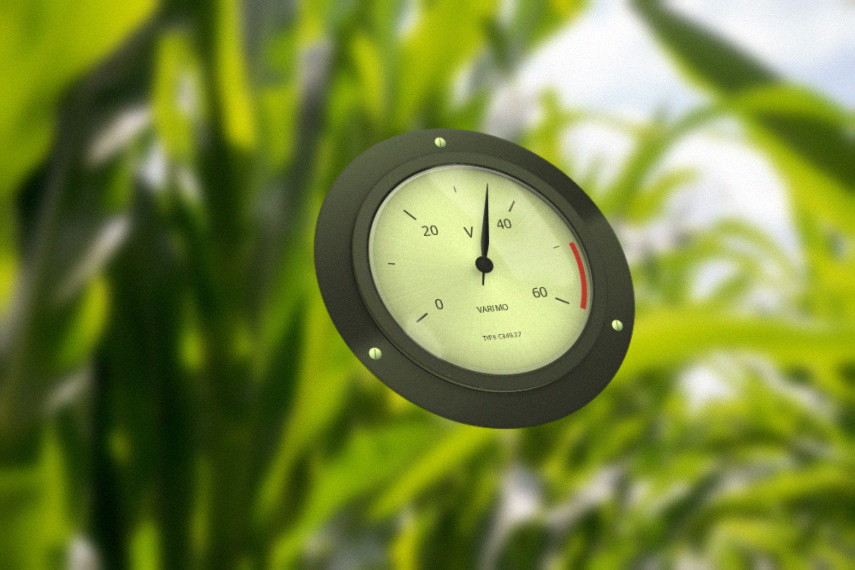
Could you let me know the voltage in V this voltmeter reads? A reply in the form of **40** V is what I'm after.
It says **35** V
